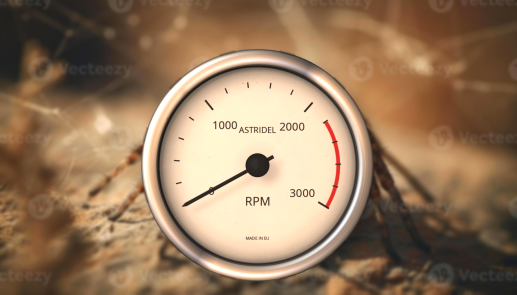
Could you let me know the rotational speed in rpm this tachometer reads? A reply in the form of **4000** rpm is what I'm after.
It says **0** rpm
